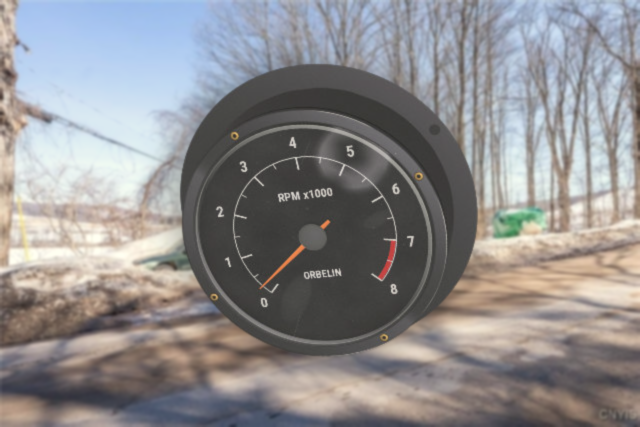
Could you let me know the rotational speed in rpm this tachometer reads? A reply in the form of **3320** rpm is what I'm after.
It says **250** rpm
